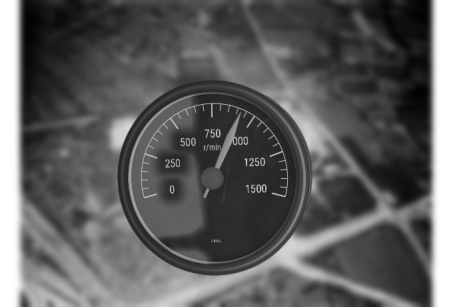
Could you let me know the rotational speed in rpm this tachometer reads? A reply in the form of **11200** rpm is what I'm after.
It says **925** rpm
